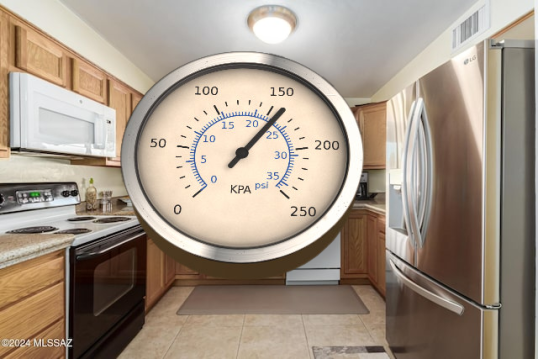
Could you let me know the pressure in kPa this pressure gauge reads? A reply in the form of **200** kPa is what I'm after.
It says **160** kPa
